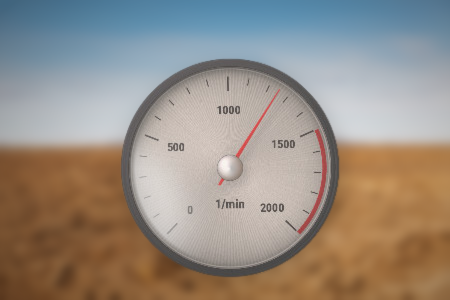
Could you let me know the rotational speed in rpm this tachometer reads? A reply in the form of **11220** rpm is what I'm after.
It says **1250** rpm
